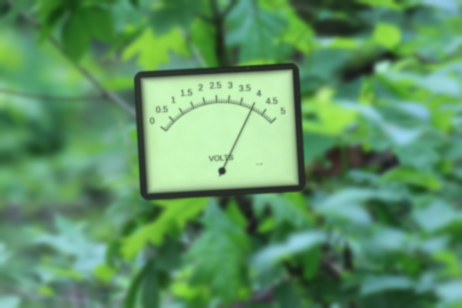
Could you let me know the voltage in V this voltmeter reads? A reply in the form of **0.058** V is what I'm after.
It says **4** V
